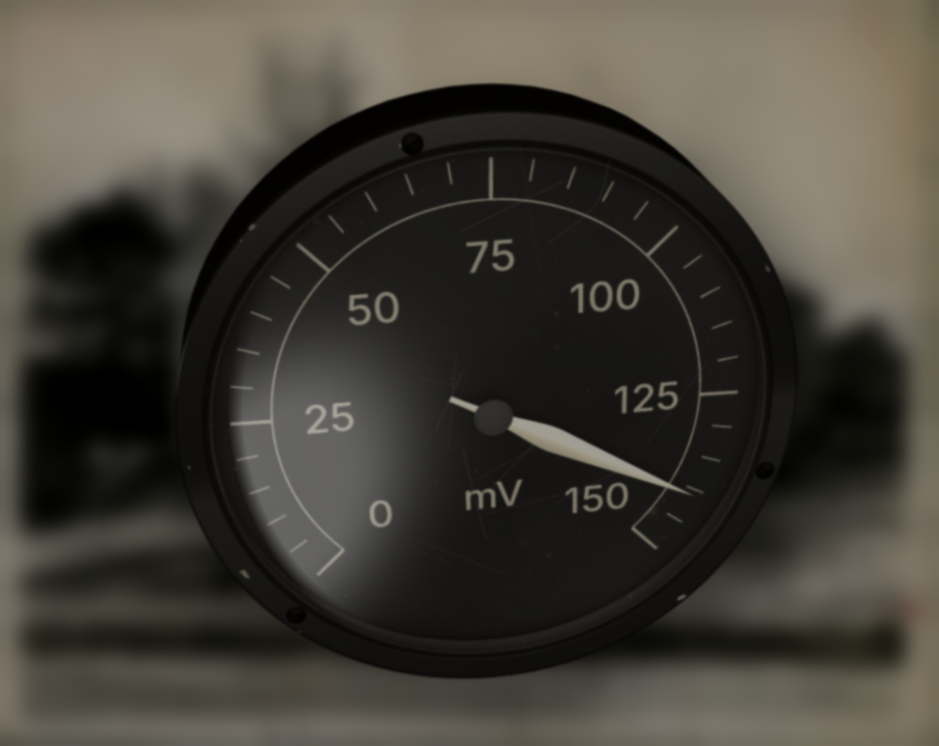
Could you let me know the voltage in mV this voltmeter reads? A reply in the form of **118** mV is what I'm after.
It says **140** mV
